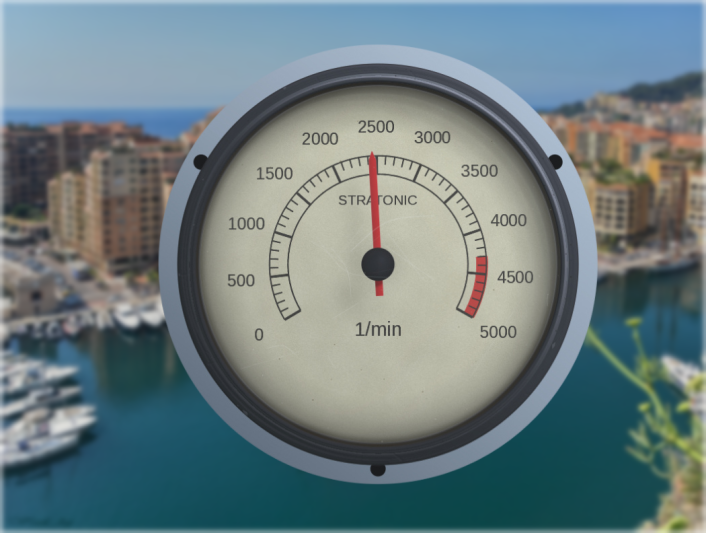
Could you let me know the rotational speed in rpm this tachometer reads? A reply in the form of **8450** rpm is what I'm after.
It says **2450** rpm
